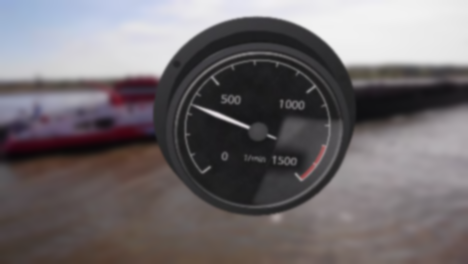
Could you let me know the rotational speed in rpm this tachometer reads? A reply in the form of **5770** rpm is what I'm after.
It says **350** rpm
